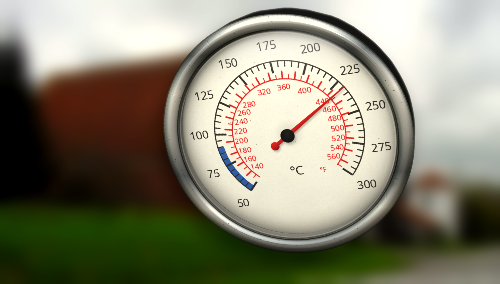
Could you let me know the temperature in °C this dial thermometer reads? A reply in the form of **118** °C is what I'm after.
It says **230** °C
